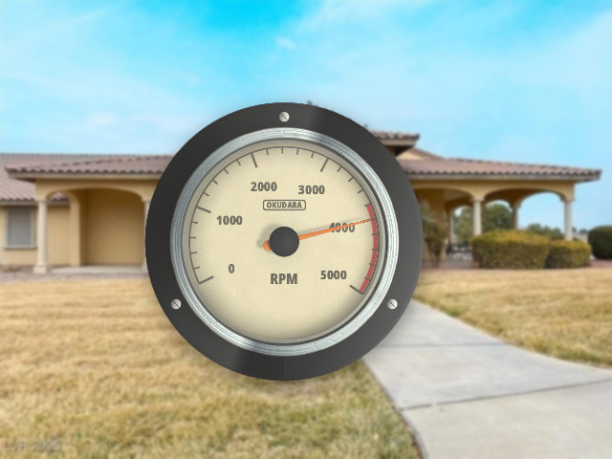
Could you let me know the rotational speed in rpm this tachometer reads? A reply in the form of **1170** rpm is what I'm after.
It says **4000** rpm
